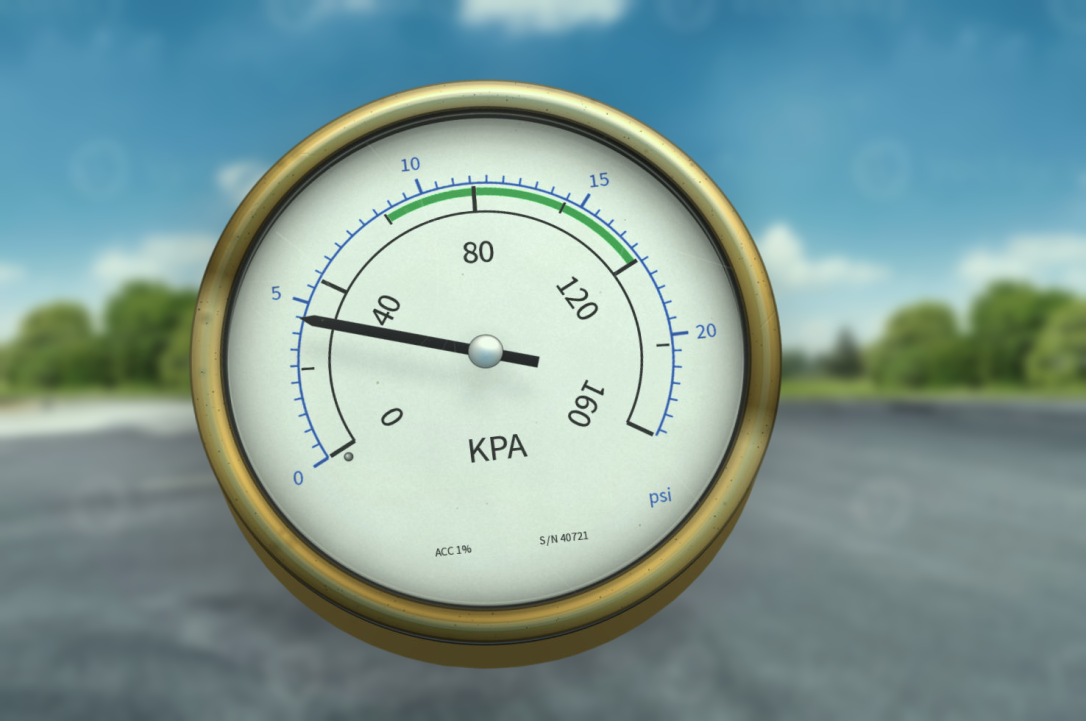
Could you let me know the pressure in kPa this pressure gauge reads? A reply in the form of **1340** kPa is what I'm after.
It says **30** kPa
